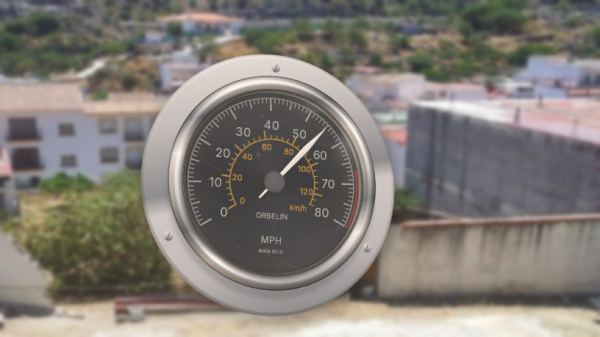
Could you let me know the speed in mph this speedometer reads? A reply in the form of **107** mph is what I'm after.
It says **55** mph
